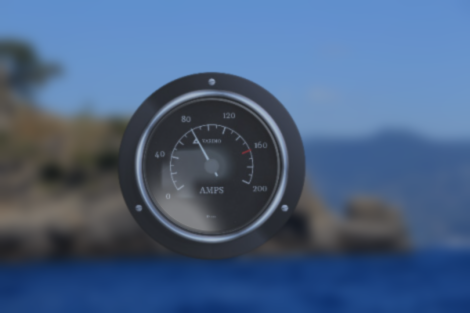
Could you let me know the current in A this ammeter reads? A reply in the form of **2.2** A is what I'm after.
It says **80** A
